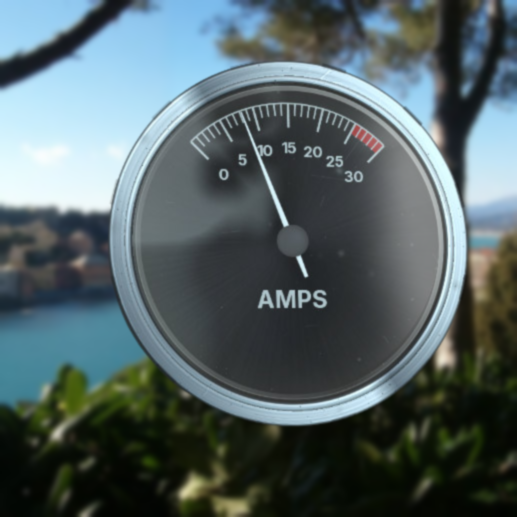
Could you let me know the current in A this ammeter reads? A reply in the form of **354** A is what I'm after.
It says **8** A
